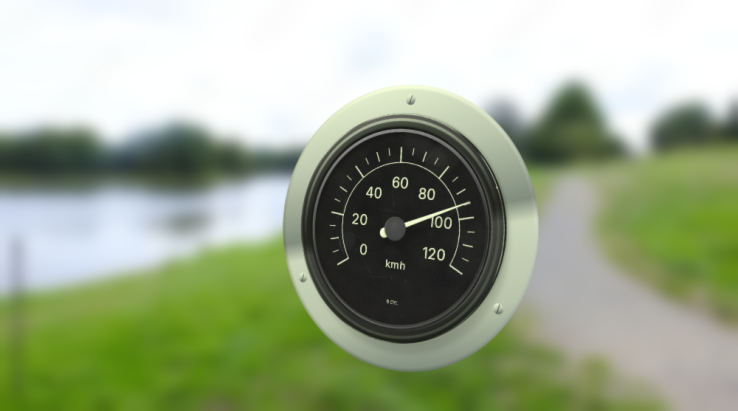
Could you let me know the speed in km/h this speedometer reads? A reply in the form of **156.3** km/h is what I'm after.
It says **95** km/h
